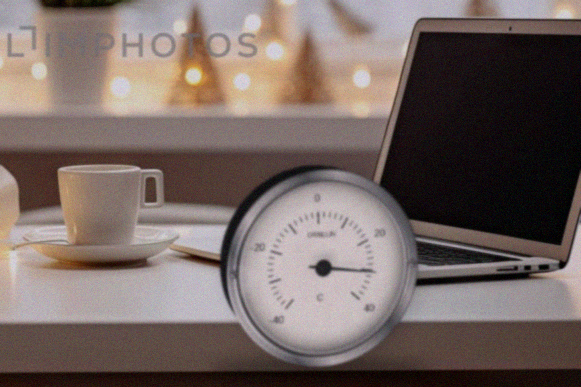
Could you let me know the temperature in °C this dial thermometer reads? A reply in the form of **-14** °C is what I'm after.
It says **30** °C
